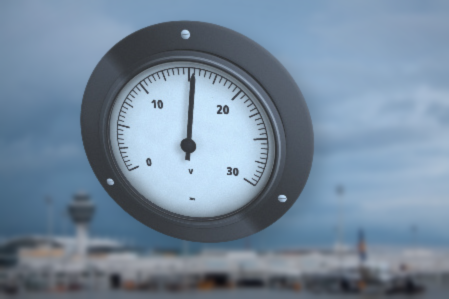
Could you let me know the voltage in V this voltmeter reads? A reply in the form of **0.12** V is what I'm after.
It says **15.5** V
